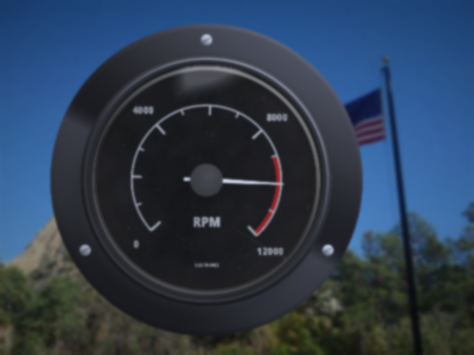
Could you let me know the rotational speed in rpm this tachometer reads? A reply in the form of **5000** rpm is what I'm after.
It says **10000** rpm
